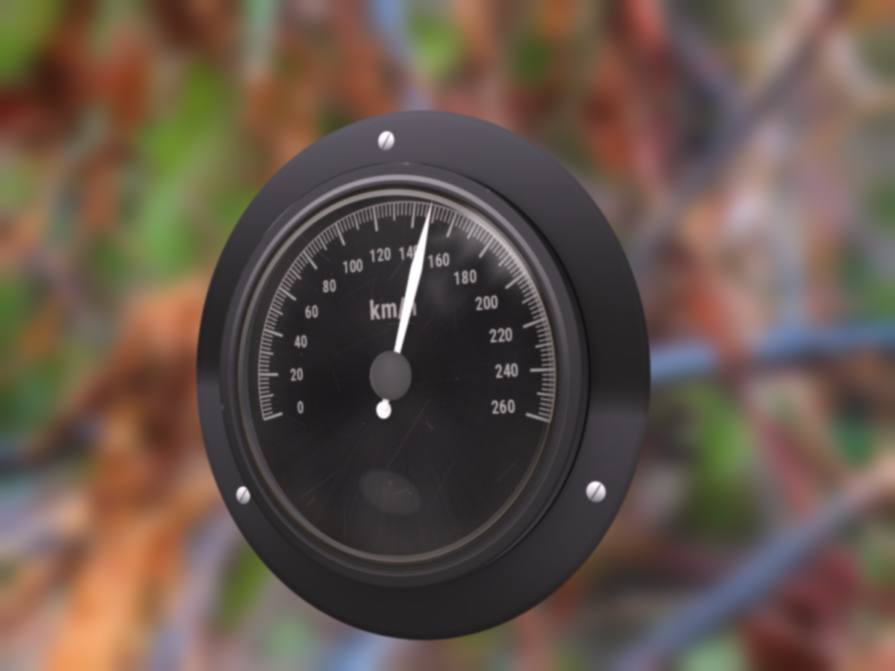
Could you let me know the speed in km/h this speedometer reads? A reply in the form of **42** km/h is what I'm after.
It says **150** km/h
